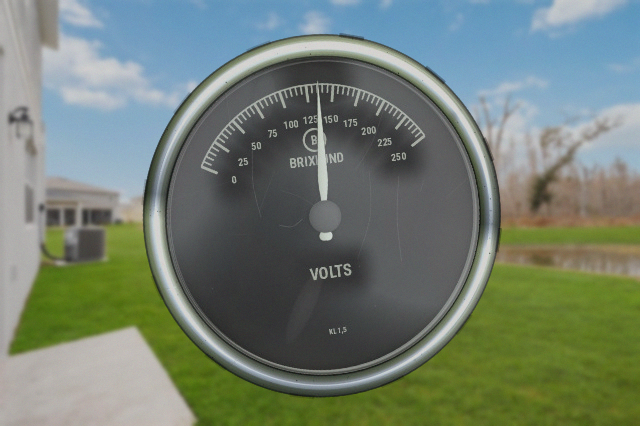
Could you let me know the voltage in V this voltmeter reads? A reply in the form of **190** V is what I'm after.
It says **135** V
